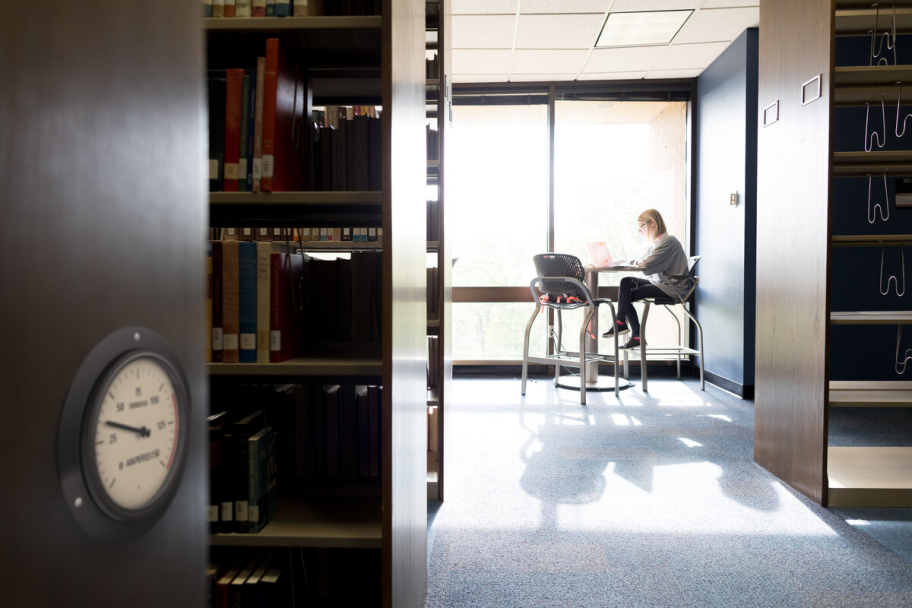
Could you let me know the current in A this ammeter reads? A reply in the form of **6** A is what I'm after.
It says **35** A
